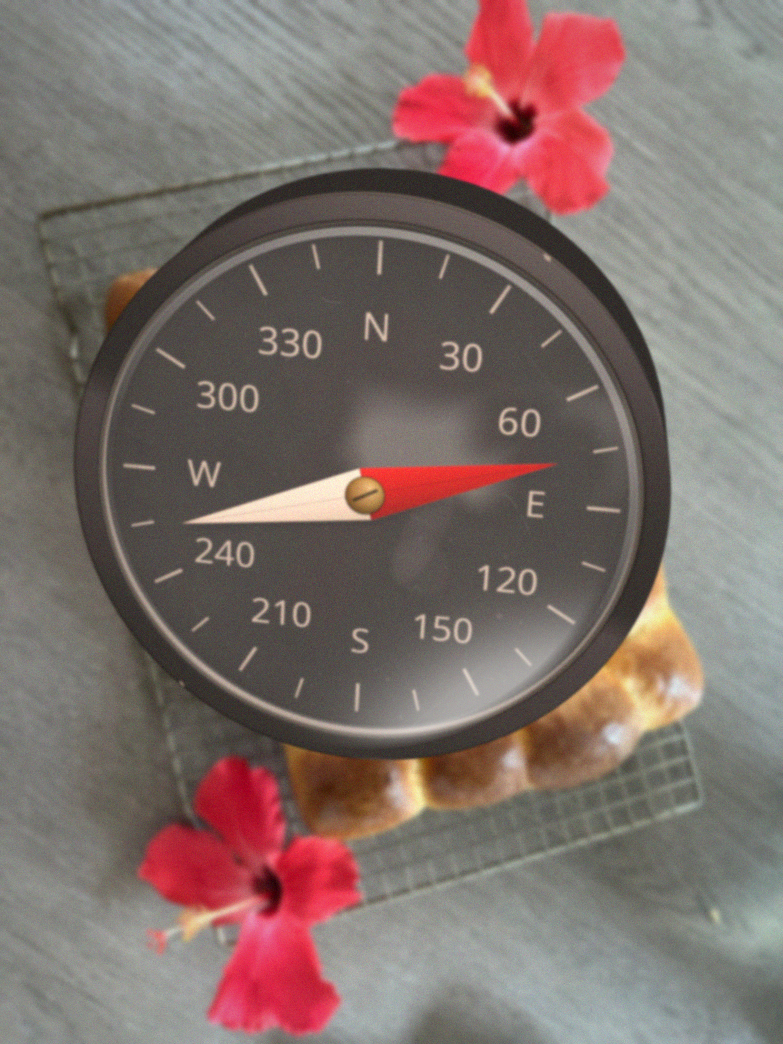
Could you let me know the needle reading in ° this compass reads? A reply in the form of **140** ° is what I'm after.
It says **75** °
